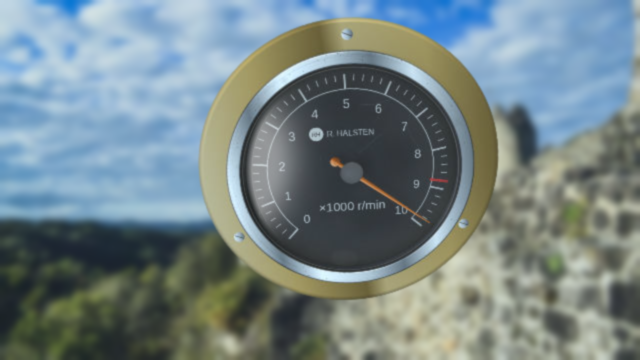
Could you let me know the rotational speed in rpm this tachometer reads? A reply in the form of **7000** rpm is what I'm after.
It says **9800** rpm
